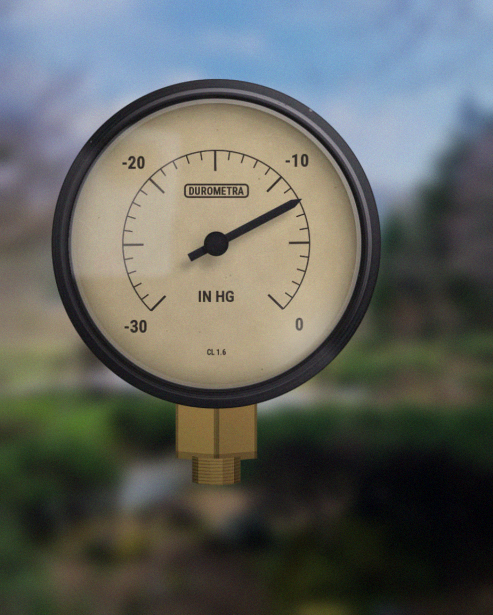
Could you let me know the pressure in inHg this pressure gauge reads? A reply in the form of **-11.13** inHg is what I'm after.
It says **-8** inHg
